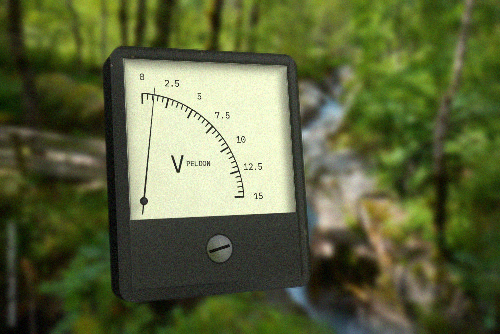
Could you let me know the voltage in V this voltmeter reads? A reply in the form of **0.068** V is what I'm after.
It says **1** V
